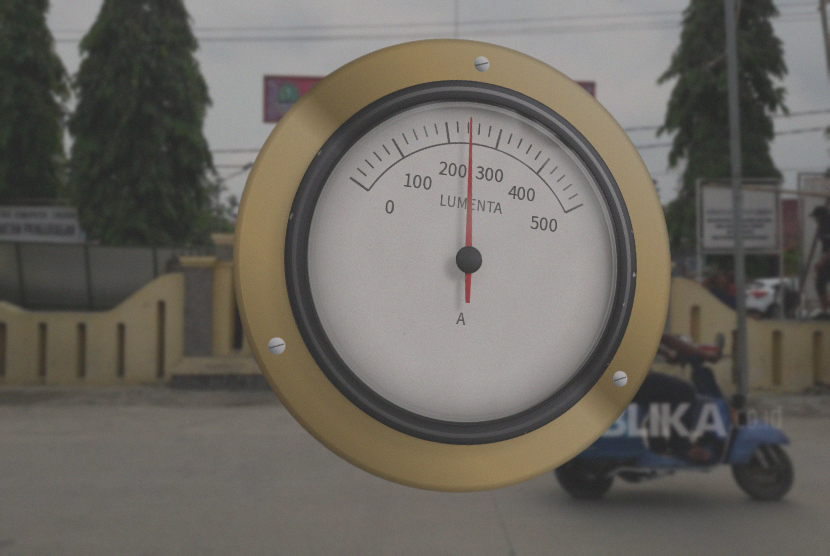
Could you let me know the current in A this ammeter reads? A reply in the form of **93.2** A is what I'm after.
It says **240** A
